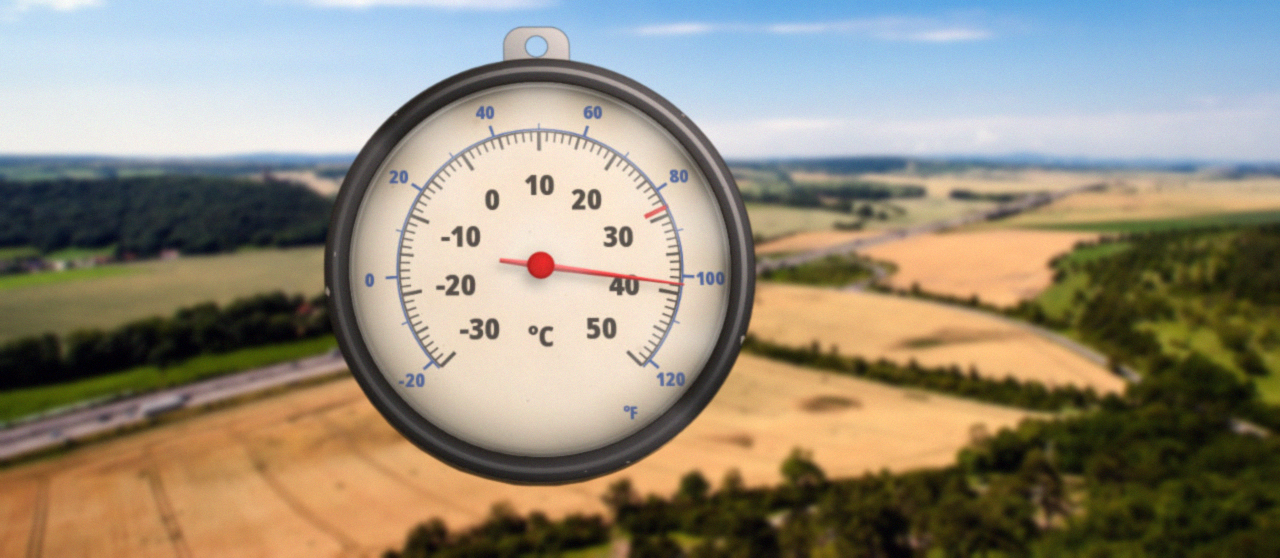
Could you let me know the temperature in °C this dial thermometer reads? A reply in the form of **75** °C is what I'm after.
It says **39** °C
